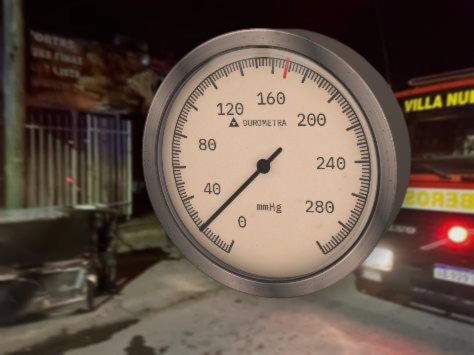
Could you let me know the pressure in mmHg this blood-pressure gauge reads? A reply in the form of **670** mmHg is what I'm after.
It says **20** mmHg
